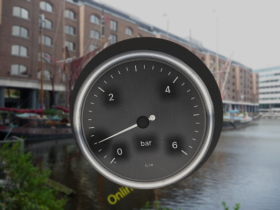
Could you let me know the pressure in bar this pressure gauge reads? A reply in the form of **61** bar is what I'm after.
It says **0.6** bar
